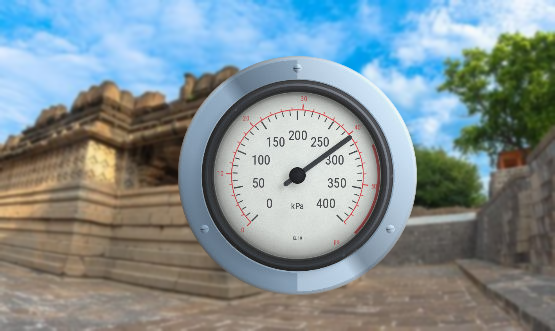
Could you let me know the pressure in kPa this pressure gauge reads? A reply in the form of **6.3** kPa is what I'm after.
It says **280** kPa
